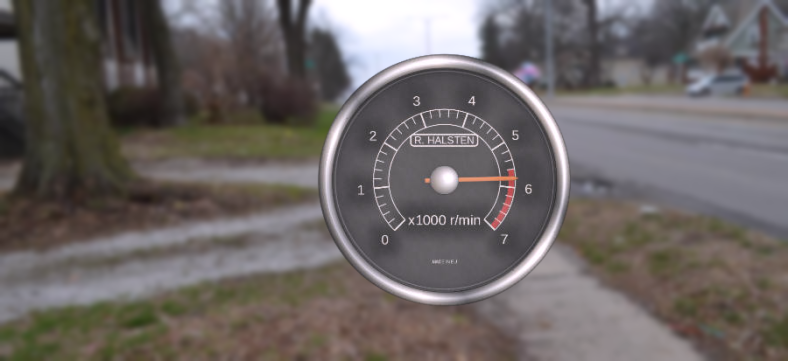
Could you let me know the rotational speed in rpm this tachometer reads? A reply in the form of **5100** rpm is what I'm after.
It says **5800** rpm
